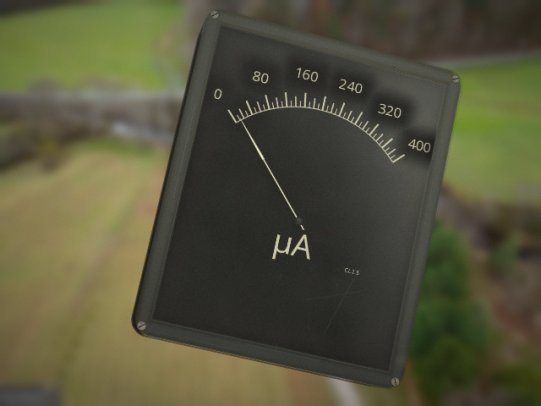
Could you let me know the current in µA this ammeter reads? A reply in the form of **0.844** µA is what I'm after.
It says **10** µA
